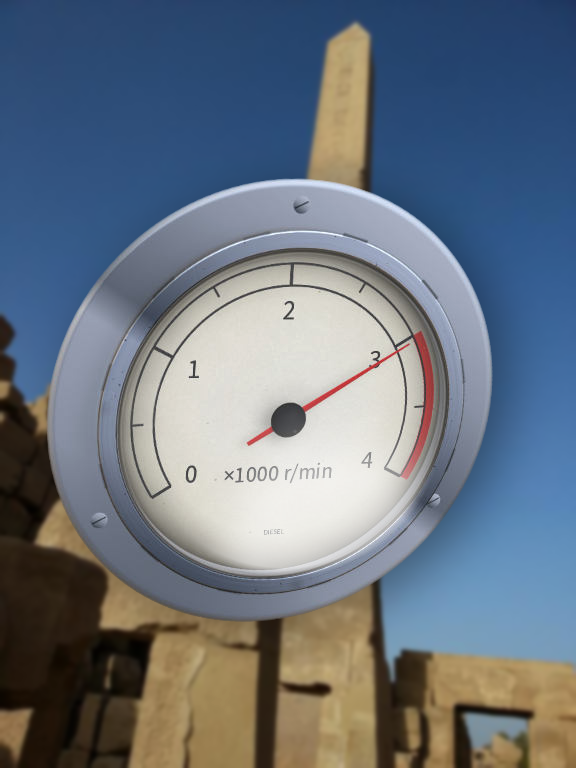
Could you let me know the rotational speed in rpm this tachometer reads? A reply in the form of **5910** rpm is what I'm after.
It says **3000** rpm
